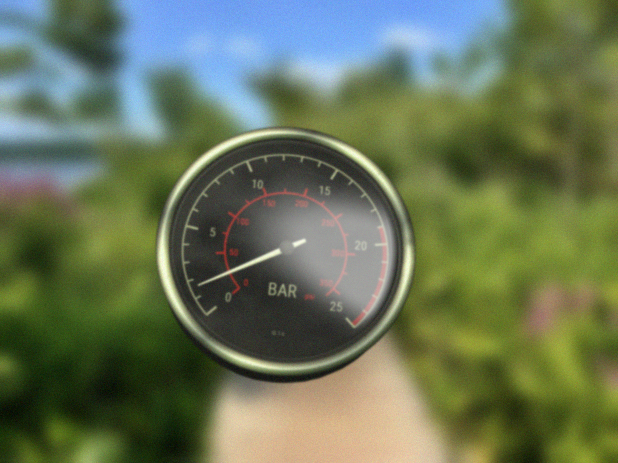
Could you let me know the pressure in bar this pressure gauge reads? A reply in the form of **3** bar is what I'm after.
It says **1.5** bar
